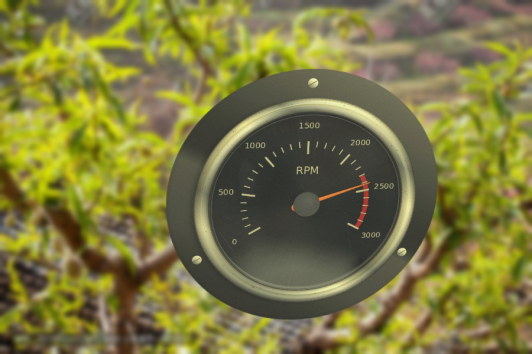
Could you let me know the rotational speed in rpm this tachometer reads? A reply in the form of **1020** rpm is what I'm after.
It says **2400** rpm
